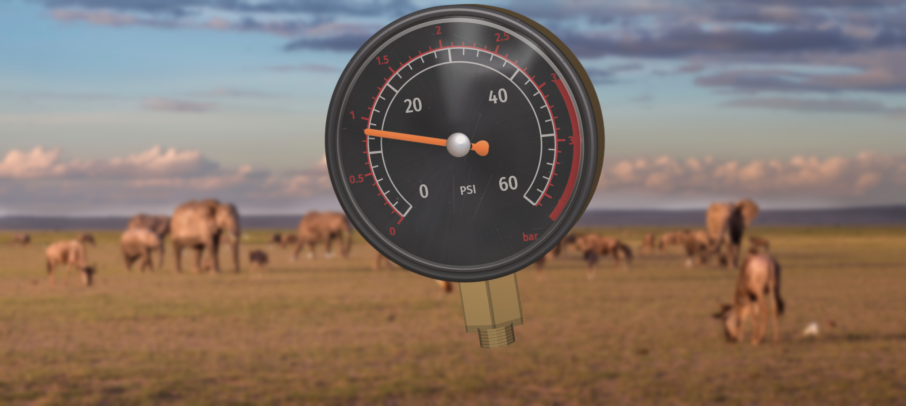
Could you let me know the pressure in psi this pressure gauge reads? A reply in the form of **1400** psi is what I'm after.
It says **13** psi
